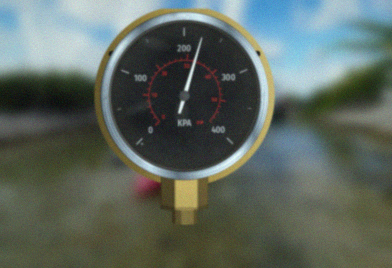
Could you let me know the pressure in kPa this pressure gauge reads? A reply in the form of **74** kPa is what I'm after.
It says **225** kPa
